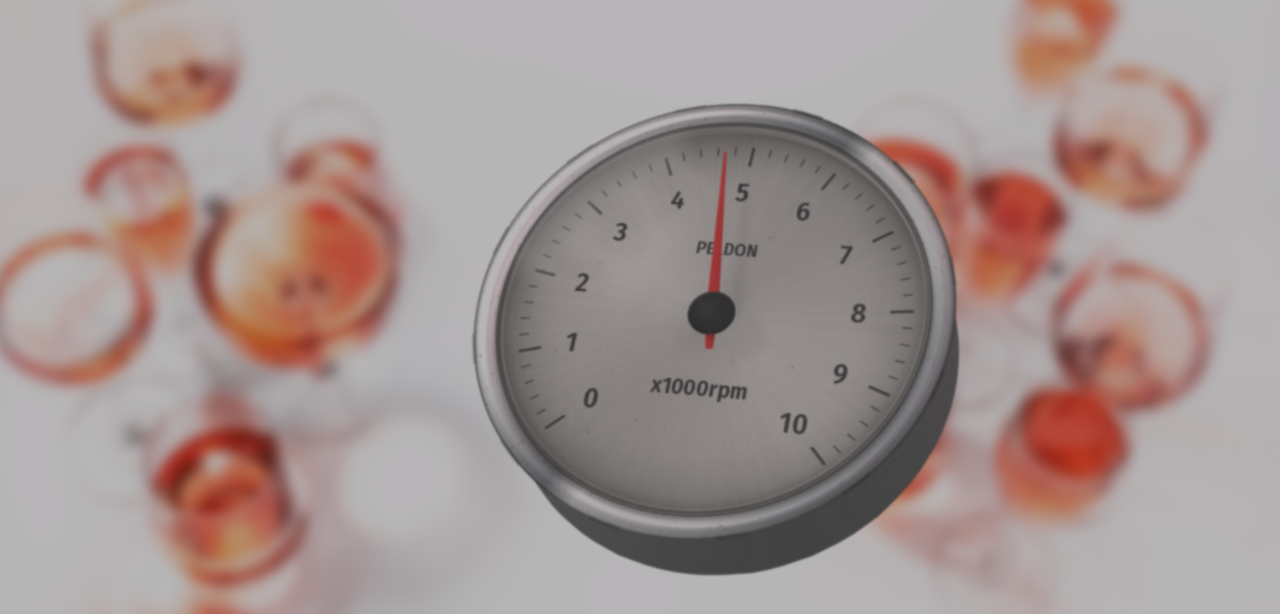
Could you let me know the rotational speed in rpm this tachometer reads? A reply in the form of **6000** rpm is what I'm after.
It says **4700** rpm
